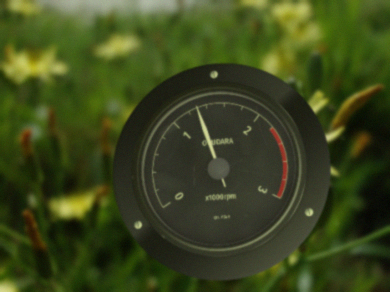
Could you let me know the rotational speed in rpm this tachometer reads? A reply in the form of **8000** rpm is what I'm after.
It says **1300** rpm
